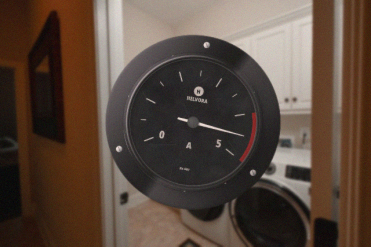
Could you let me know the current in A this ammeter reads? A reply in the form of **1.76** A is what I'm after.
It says **4.5** A
